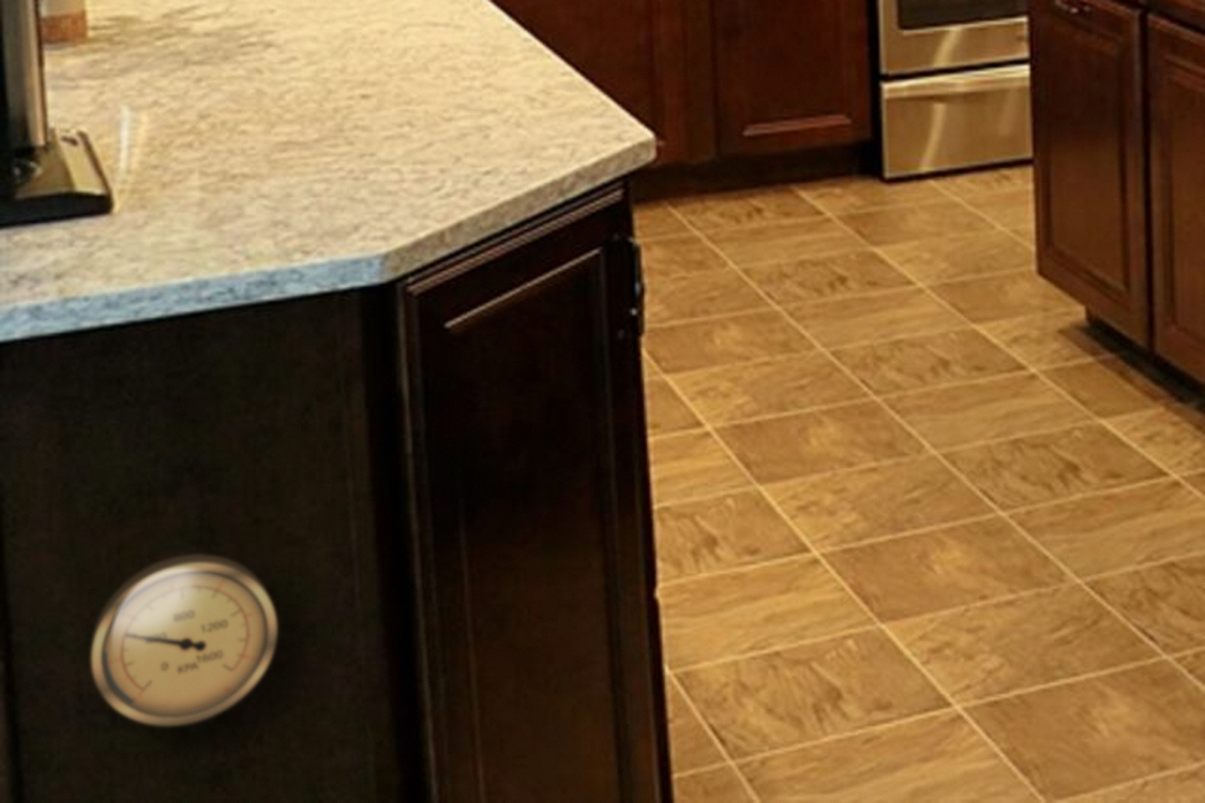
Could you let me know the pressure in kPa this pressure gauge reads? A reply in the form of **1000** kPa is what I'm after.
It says **400** kPa
